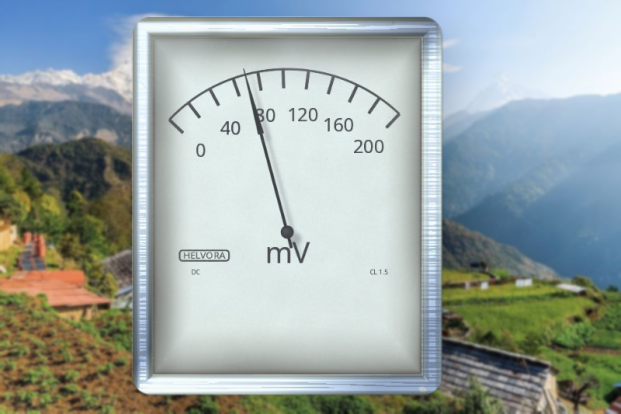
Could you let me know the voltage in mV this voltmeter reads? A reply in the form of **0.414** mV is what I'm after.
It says **70** mV
